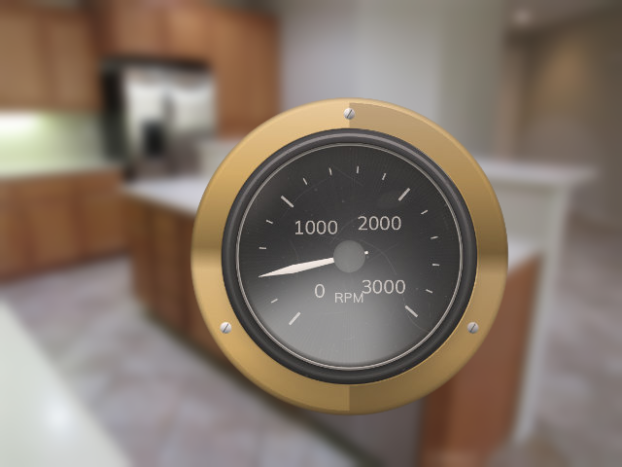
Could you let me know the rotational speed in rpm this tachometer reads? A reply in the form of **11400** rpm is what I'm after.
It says **400** rpm
